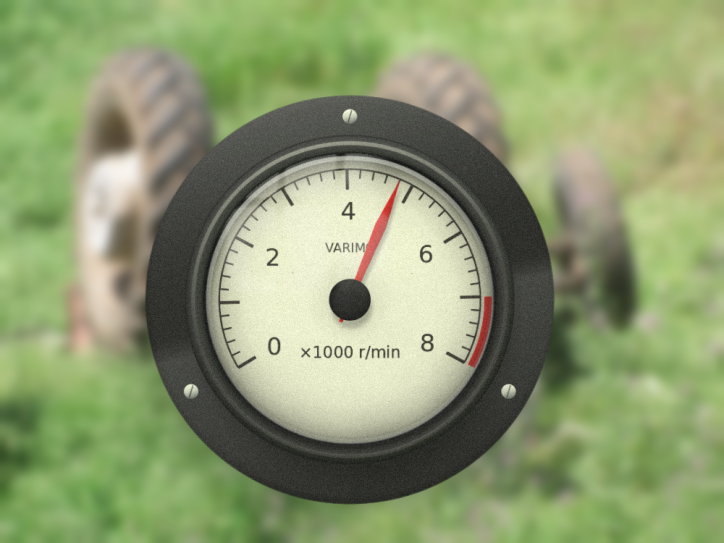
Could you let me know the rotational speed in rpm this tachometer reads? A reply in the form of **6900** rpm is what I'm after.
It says **4800** rpm
